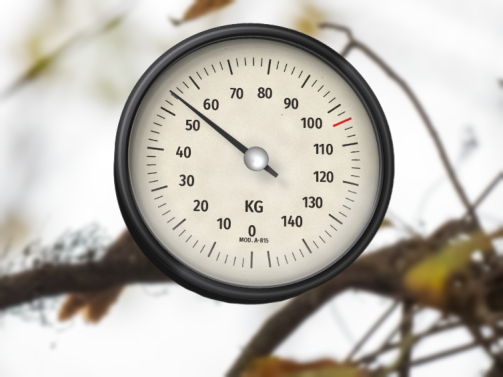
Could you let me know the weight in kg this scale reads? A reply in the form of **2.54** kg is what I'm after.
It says **54** kg
